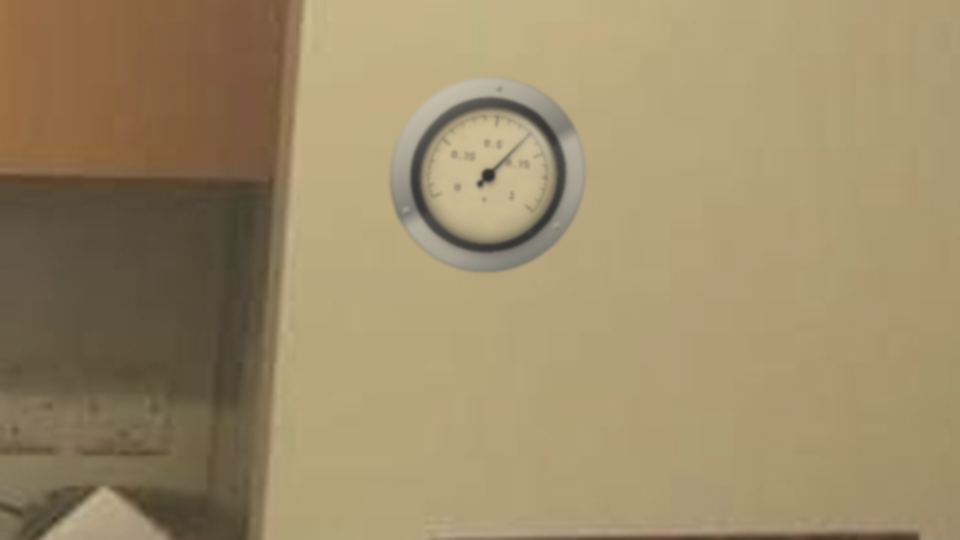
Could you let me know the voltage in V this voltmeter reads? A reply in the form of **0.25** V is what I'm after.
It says **0.65** V
